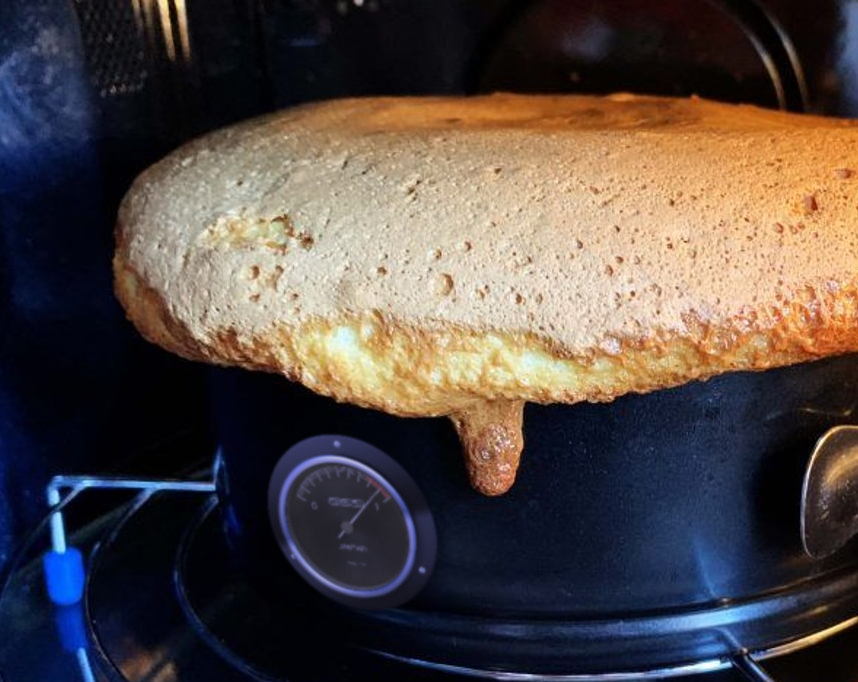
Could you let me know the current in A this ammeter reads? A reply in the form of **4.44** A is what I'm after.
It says **0.9** A
